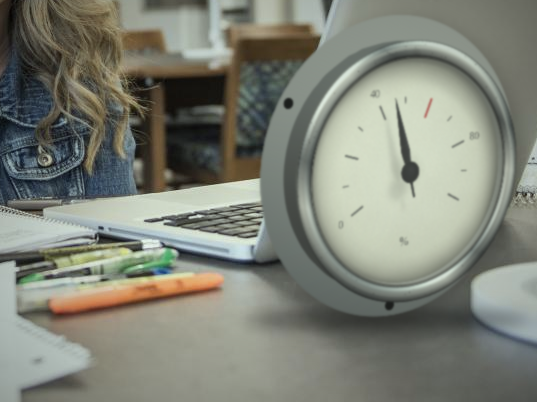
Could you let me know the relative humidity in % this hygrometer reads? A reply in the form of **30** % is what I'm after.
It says **45** %
